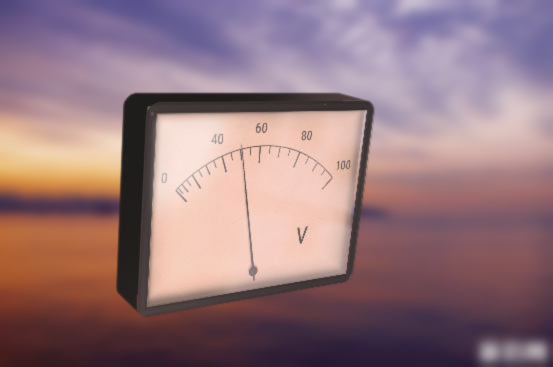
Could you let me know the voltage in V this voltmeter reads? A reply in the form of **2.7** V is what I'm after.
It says **50** V
